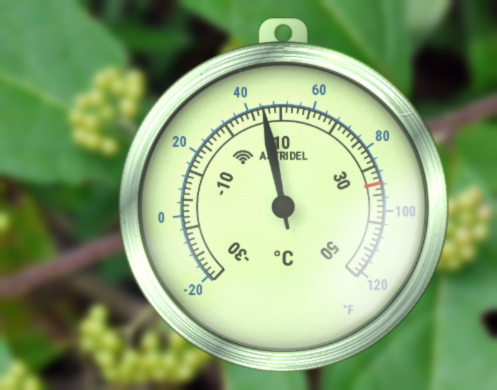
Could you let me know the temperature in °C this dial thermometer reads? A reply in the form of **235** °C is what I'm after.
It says **7** °C
